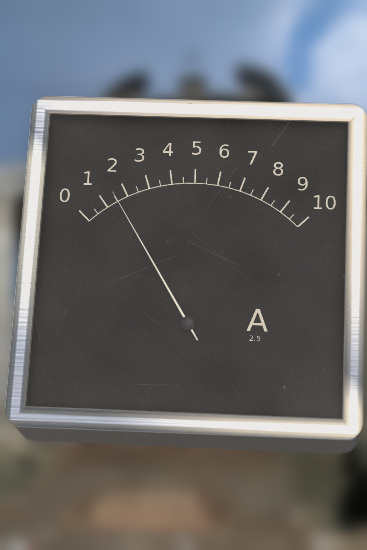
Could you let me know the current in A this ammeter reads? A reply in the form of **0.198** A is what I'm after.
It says **1.5** A
